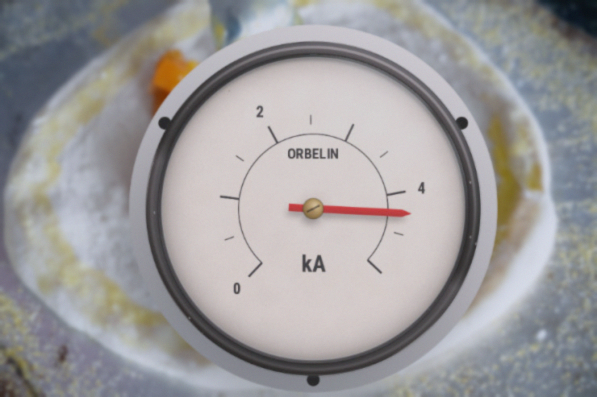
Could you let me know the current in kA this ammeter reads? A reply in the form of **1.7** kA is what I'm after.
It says **4.25** kA
